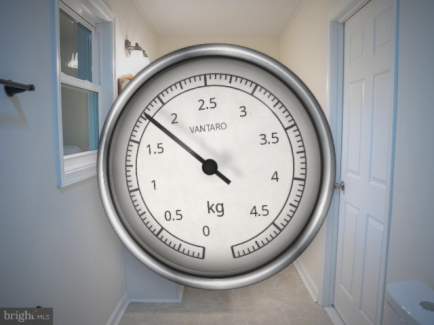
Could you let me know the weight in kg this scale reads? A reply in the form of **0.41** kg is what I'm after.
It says **1.8** kg
